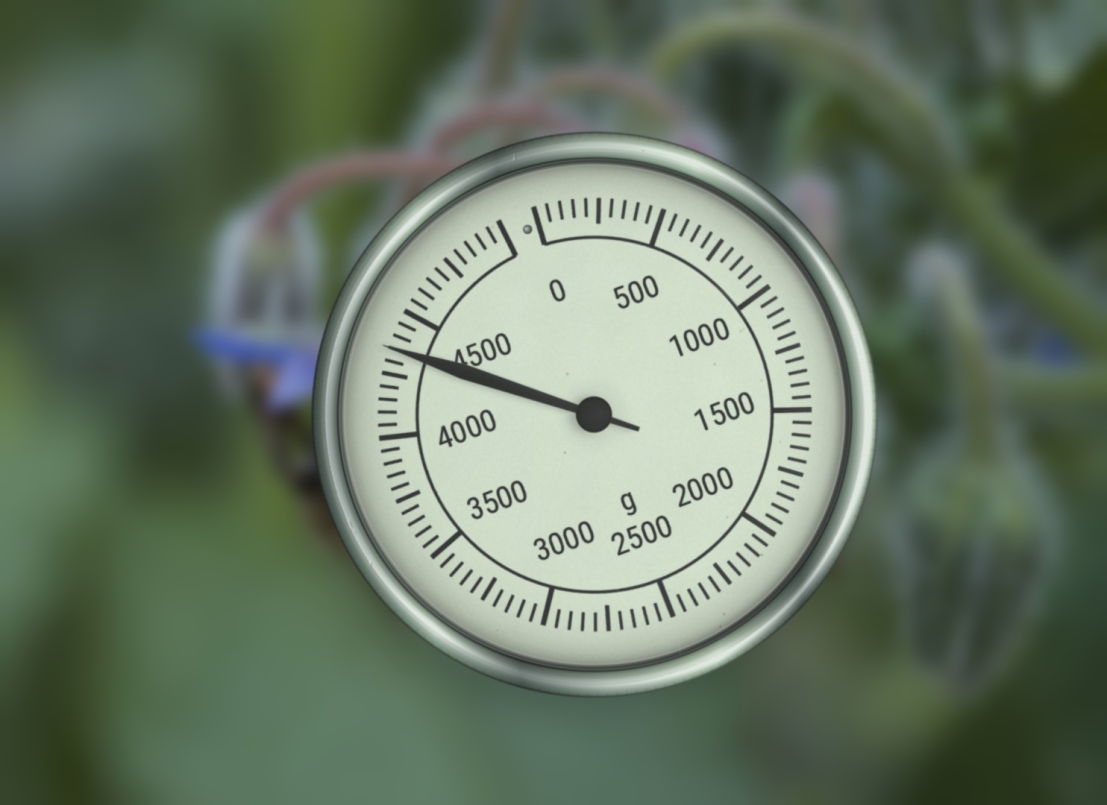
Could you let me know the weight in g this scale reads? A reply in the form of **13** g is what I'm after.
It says **4350** g
